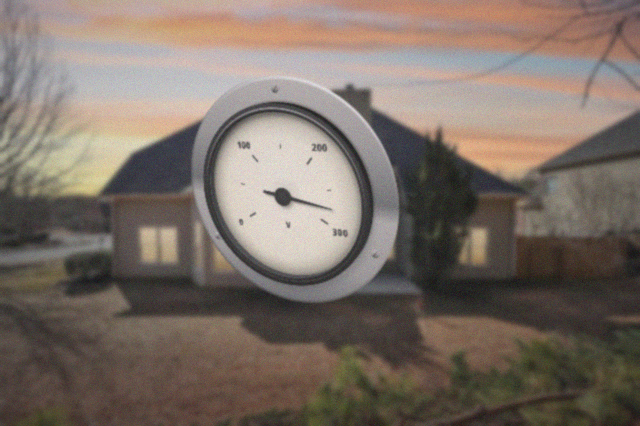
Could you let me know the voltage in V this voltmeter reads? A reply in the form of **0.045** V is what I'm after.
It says **275** V
